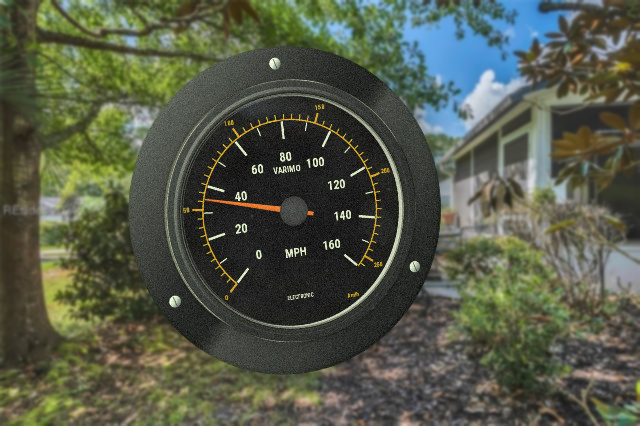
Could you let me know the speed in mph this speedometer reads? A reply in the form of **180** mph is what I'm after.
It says **35** mph
